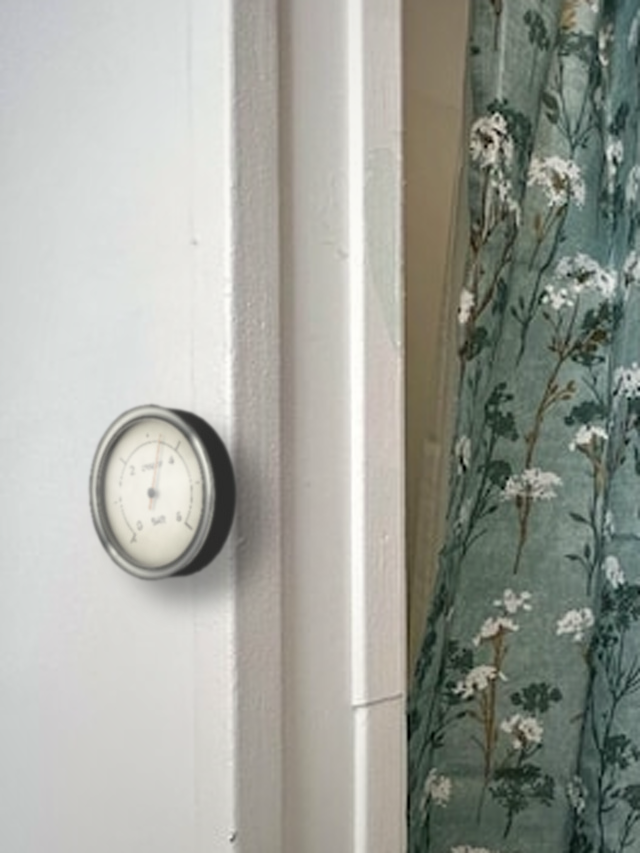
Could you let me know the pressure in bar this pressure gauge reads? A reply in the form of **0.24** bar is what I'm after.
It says **3.5** bar
